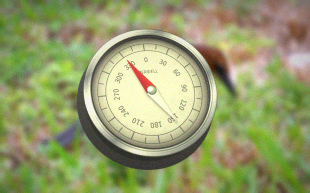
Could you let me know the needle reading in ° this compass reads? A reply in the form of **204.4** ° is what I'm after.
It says **330** °
